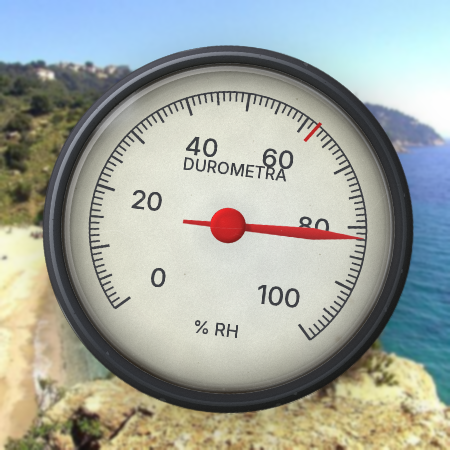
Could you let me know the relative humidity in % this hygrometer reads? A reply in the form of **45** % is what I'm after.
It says **82** %
